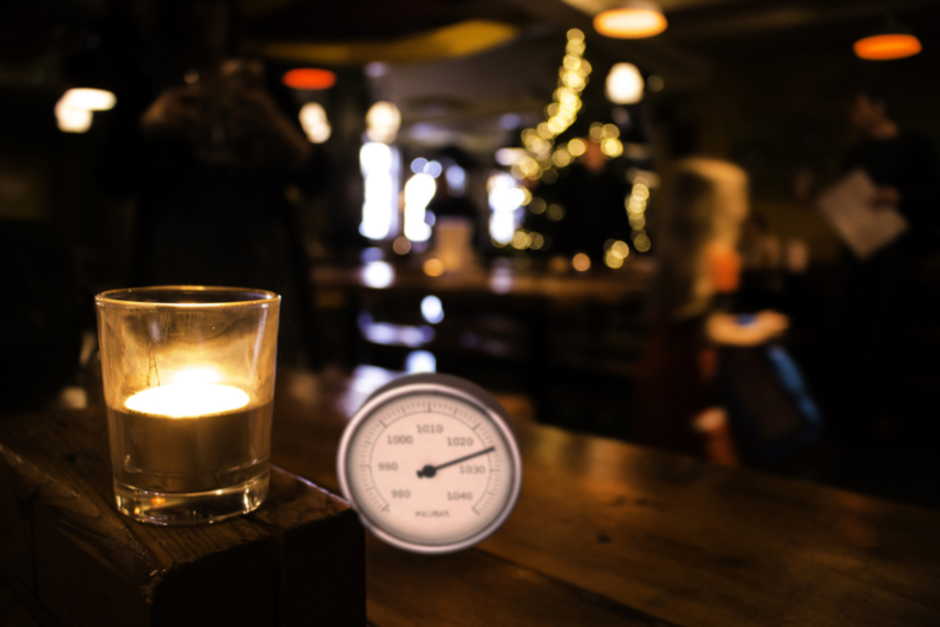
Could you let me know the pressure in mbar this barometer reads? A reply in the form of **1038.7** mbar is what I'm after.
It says **1025** mbar
